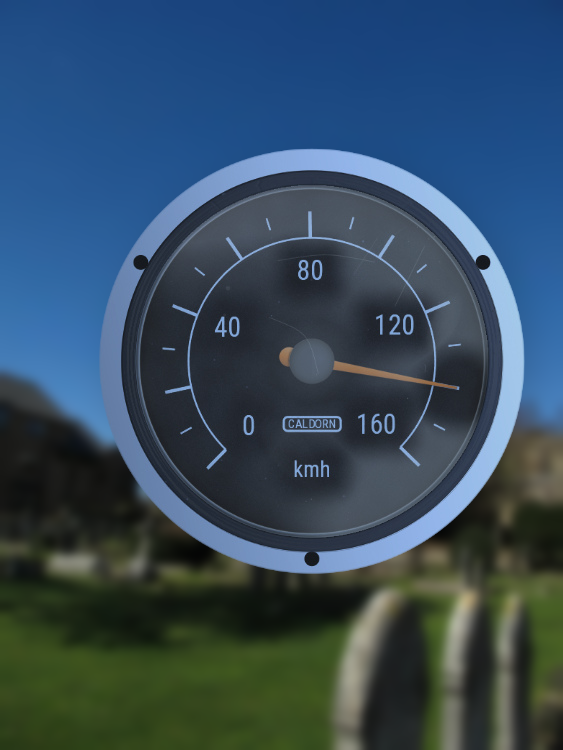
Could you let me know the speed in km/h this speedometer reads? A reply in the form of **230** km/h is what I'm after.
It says **140** km/h
